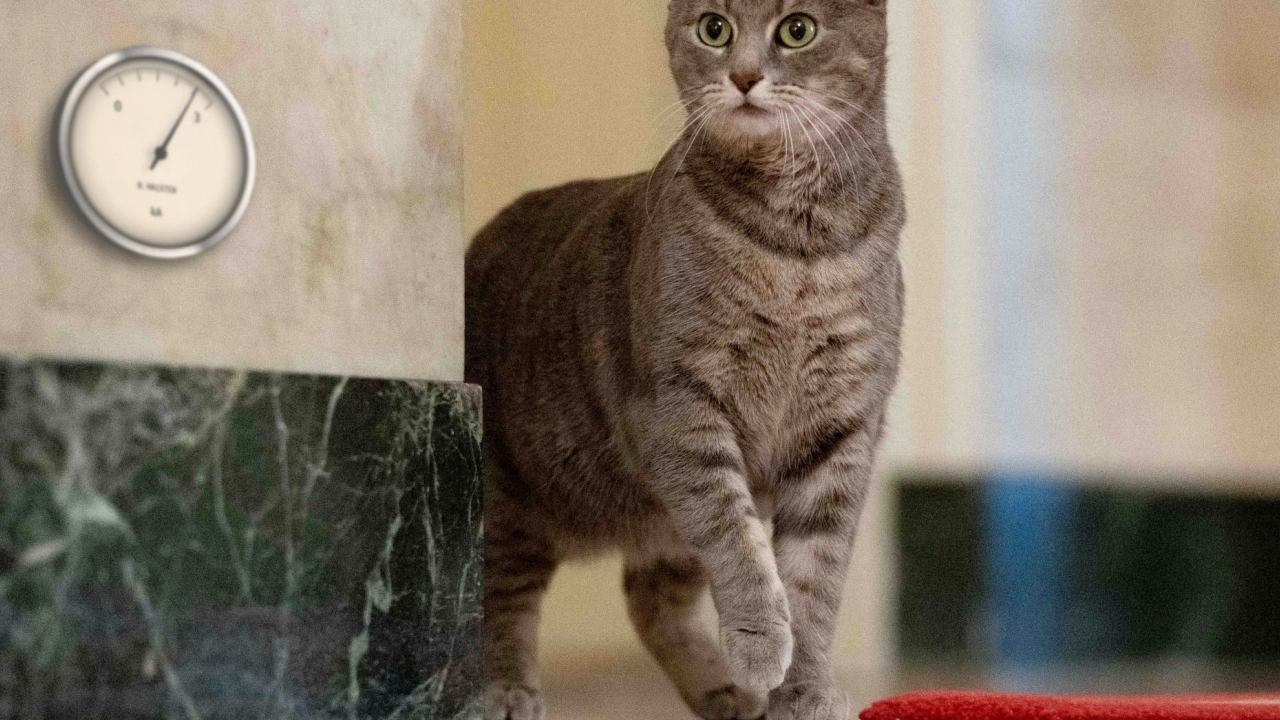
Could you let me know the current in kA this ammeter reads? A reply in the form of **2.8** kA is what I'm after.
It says **2.5** kA
